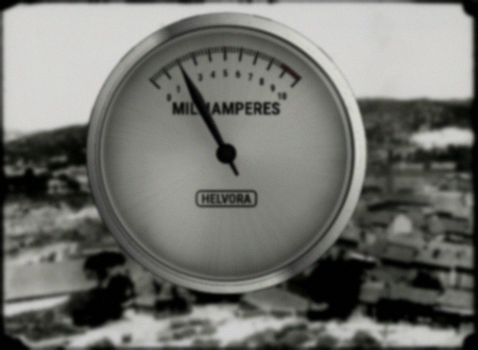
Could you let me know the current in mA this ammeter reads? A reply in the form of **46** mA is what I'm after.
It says **2** mA
